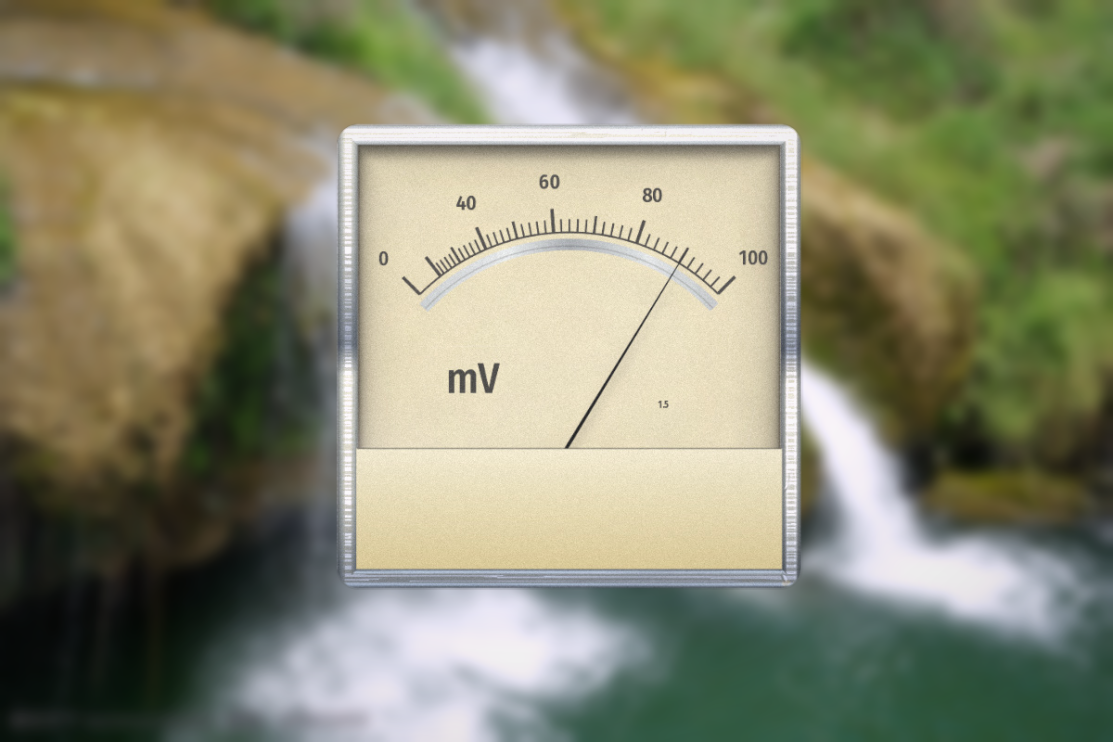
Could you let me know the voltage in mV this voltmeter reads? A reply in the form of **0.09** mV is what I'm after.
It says **90** mV
